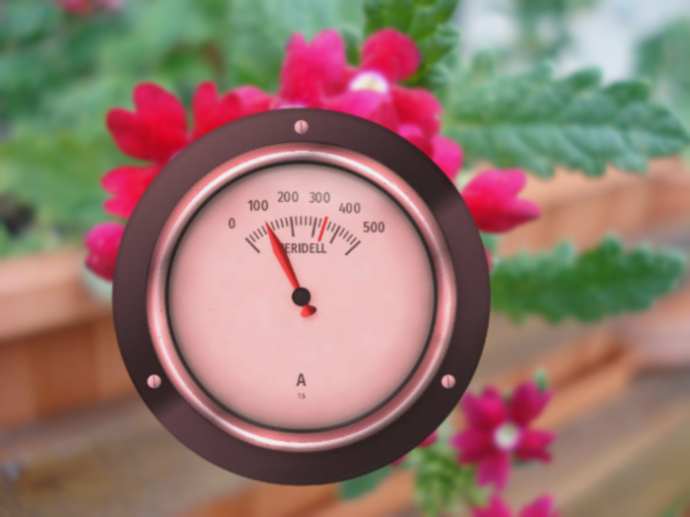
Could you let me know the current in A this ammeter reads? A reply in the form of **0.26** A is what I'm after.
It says **100** A
